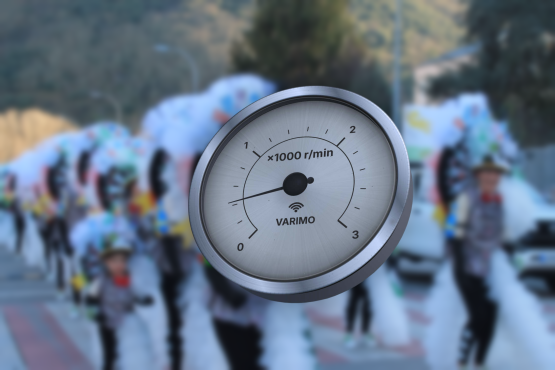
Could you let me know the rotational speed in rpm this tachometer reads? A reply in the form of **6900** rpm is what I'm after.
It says **400** rpm
